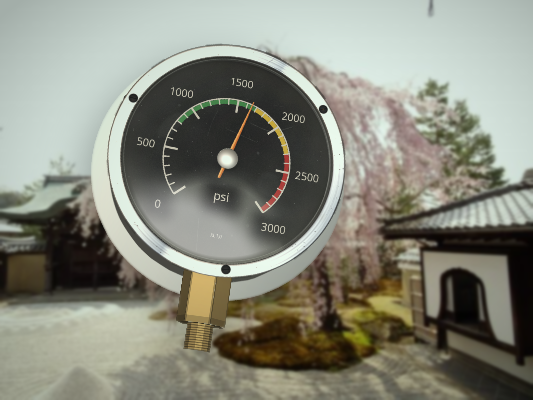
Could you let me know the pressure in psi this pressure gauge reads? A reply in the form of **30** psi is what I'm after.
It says **1650** psi
